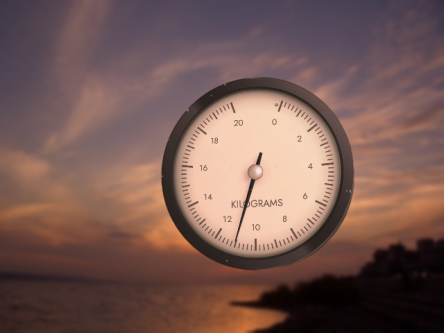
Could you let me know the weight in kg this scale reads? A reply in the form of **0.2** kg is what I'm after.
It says **11** kg
